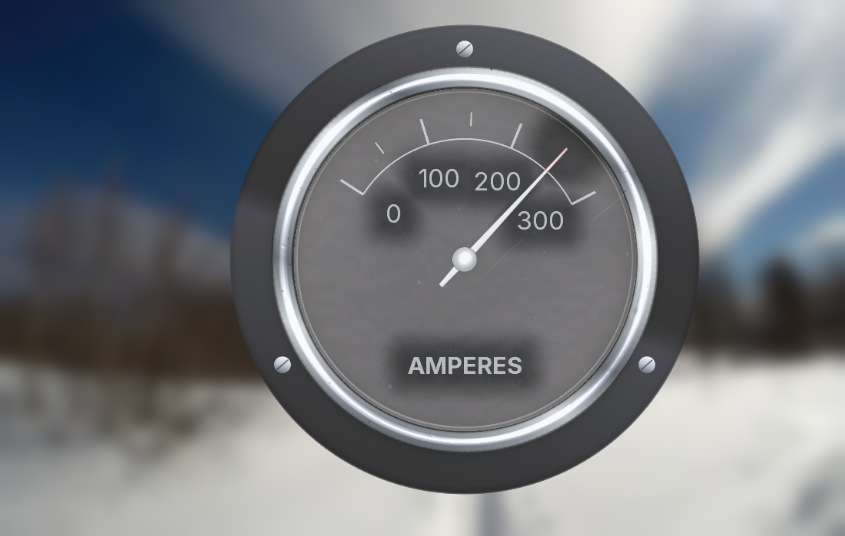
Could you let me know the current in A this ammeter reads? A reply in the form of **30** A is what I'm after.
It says **250** A
